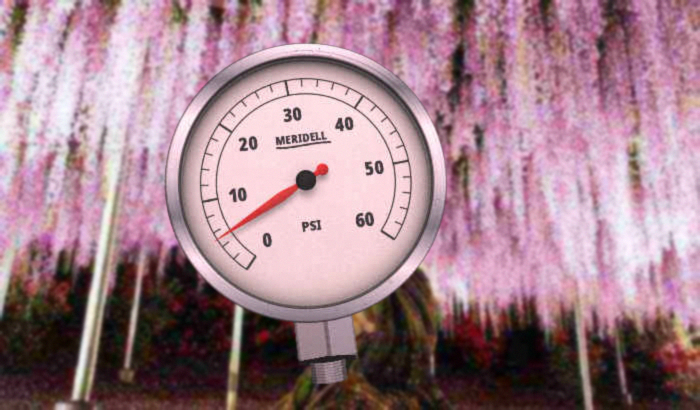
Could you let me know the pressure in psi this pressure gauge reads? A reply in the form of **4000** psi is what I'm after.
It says **5** psi
